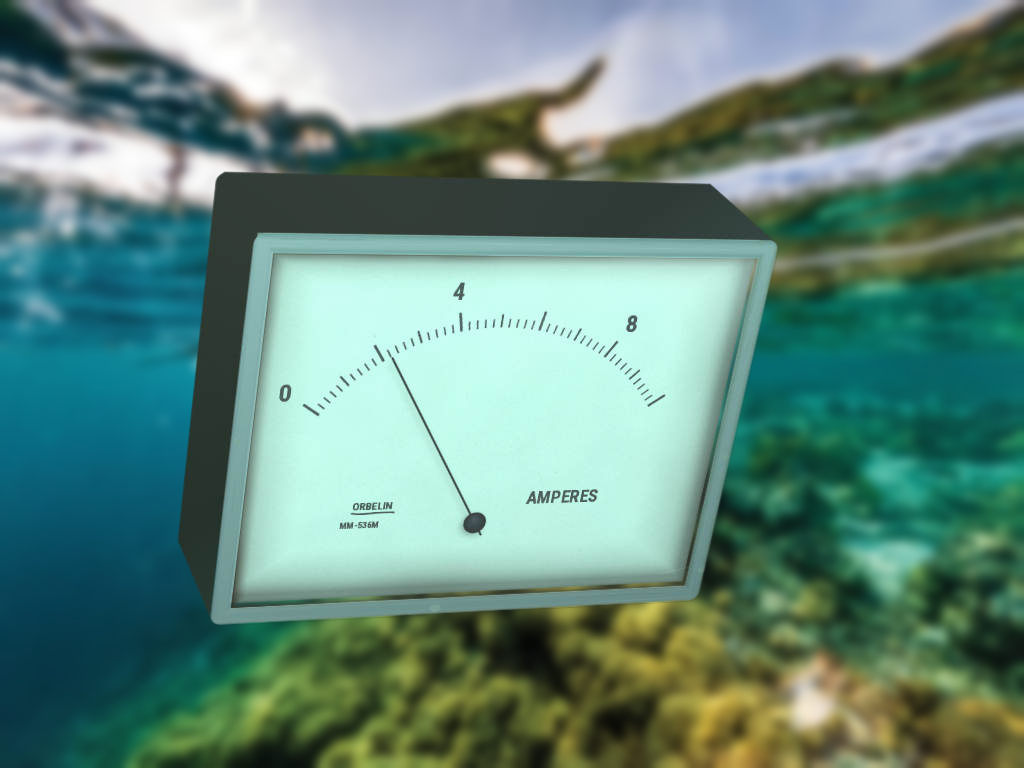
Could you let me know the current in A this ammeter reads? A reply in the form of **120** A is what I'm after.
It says **2.2** A
